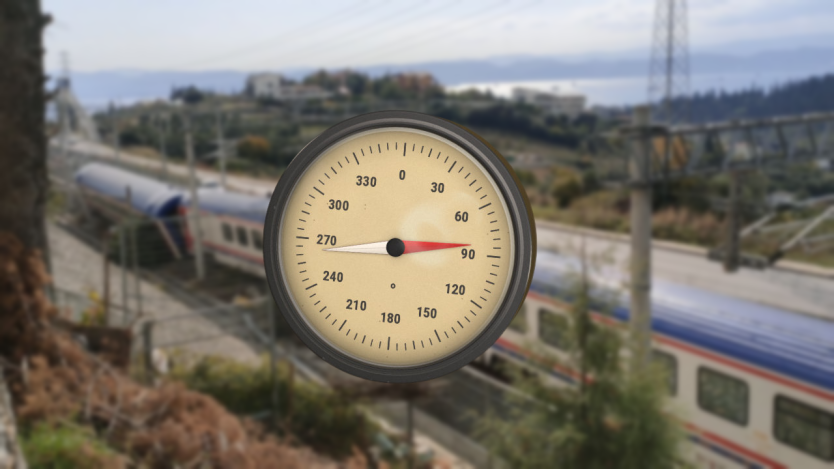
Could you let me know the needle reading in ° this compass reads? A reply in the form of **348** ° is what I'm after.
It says **82.5** °
